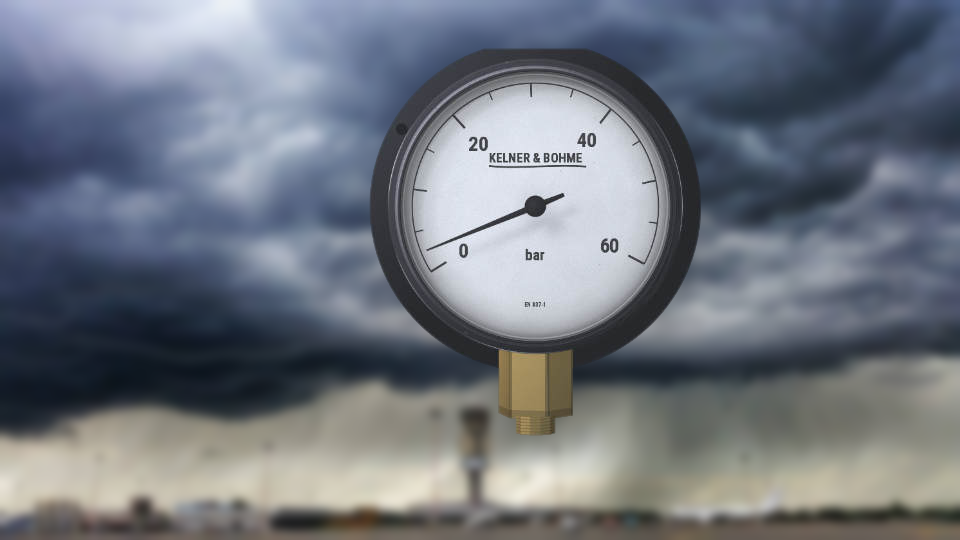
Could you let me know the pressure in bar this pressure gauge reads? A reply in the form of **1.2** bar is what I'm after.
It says **2.5** bar
